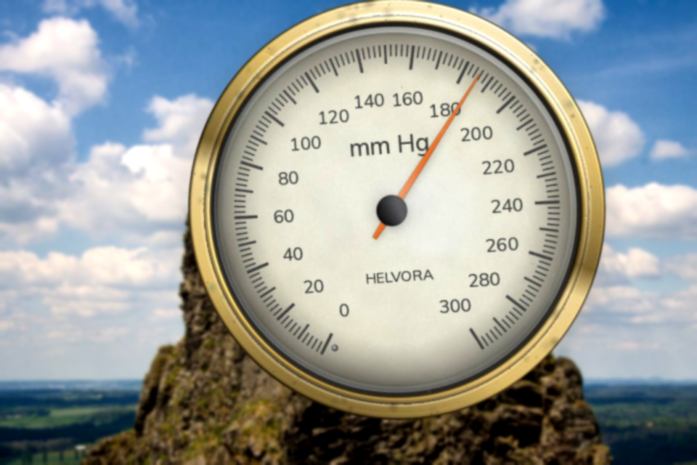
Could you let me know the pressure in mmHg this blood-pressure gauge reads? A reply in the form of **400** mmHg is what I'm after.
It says **186** mmHg
